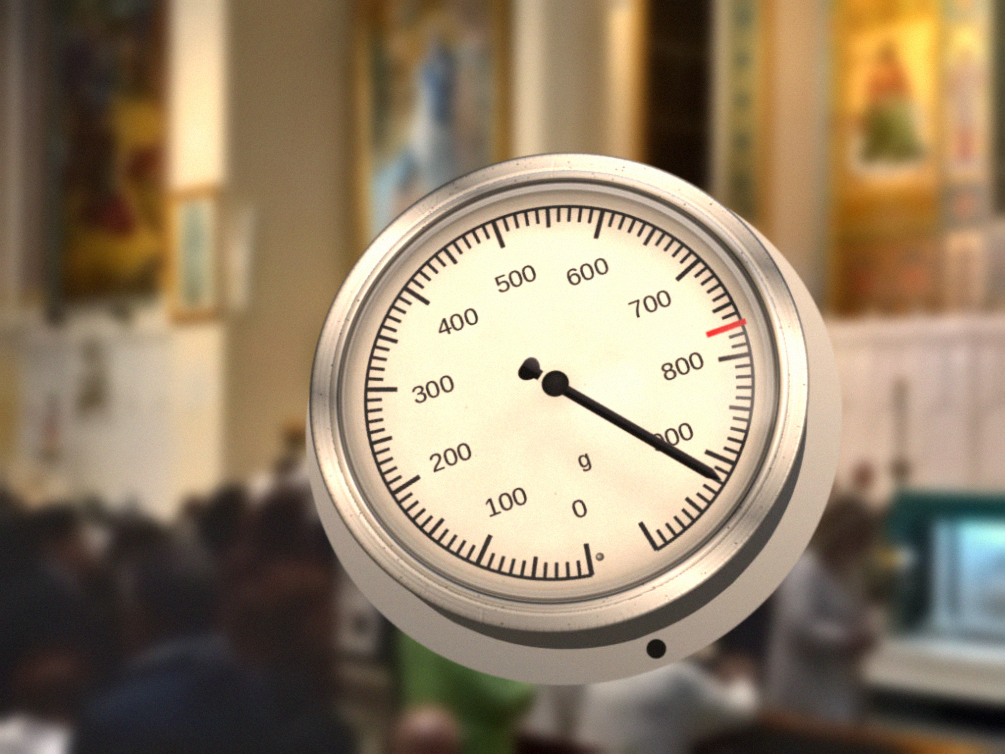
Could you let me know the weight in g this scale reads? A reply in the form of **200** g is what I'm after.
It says **920** g
